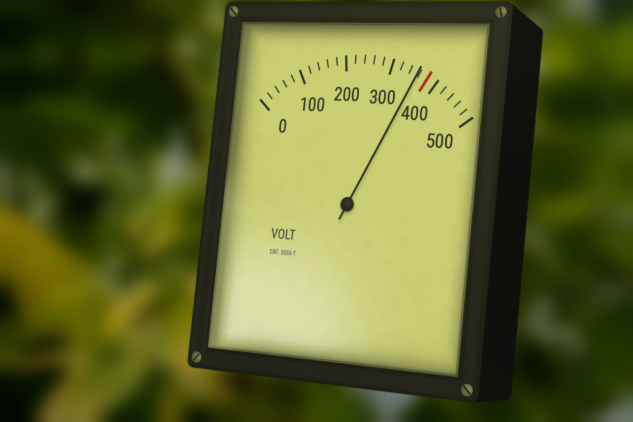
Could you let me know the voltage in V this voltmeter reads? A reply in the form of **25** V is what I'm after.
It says **360** V
